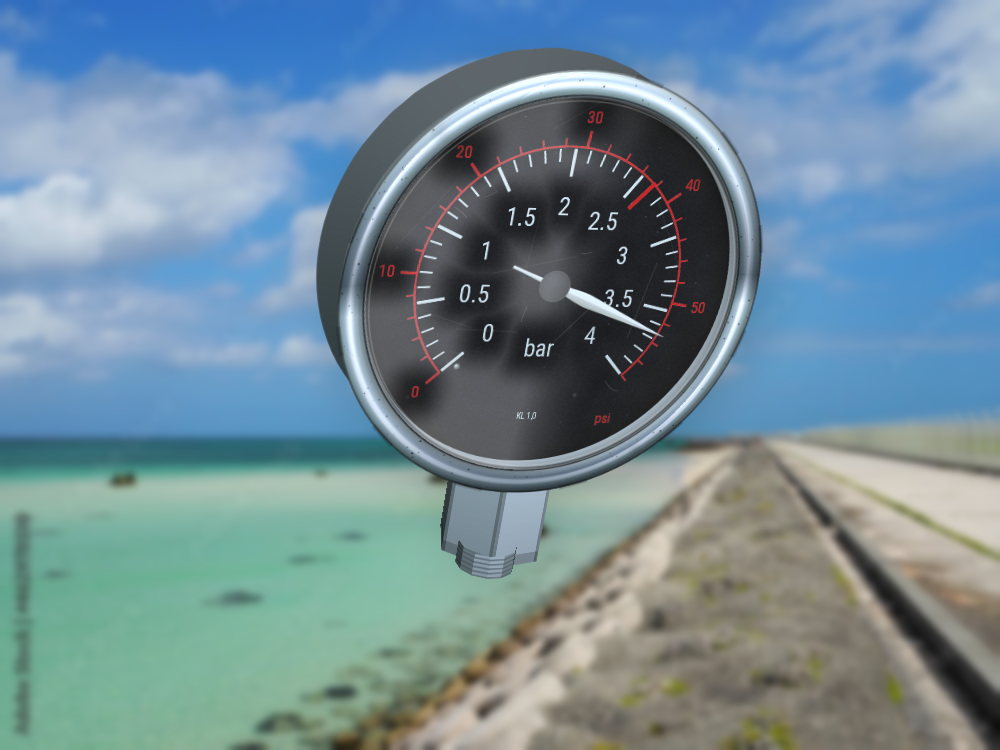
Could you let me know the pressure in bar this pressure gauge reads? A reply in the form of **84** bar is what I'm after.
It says **3.65** bar
